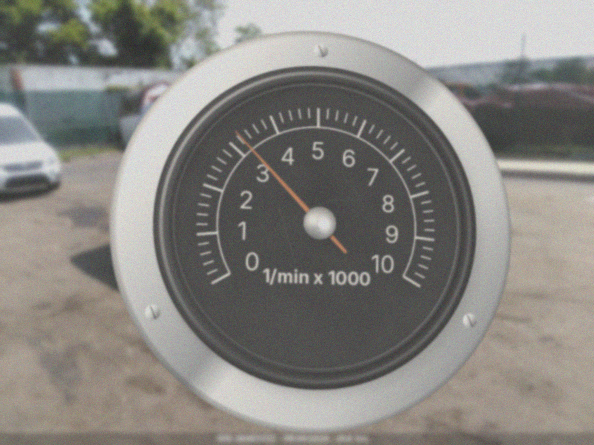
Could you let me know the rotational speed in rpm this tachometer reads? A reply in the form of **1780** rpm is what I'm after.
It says **3200** rpm
